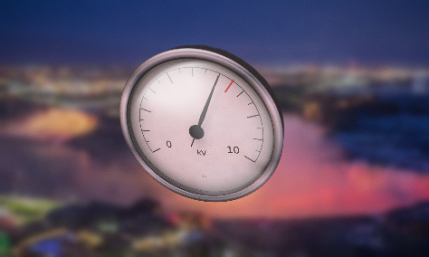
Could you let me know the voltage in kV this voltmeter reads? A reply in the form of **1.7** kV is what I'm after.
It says **6** kV
